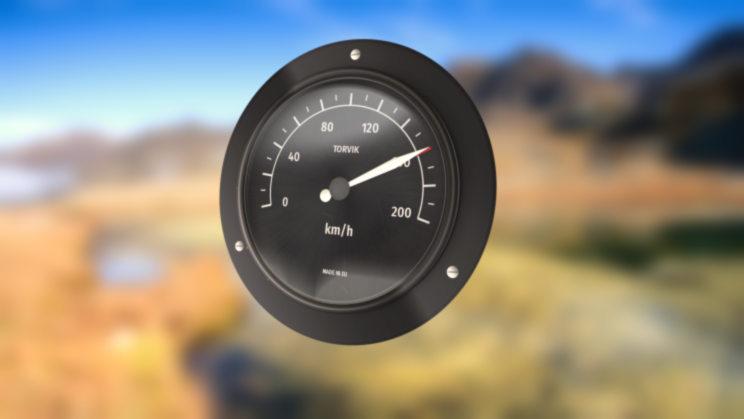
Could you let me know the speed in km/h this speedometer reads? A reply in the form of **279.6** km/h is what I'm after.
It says **160** km/h
